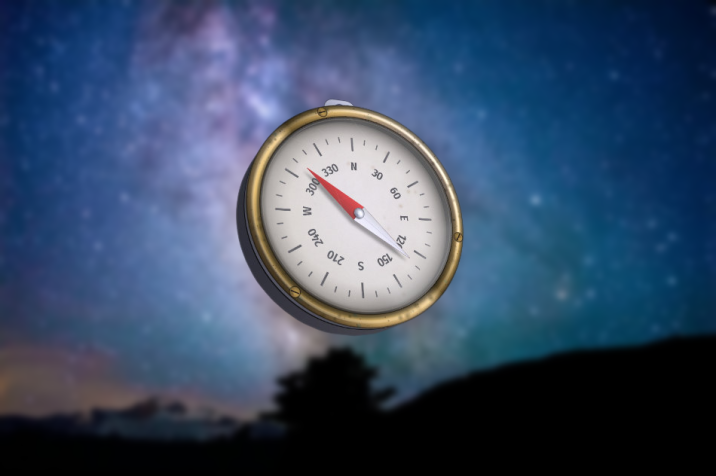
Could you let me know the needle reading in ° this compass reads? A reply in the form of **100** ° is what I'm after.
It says **310** °
